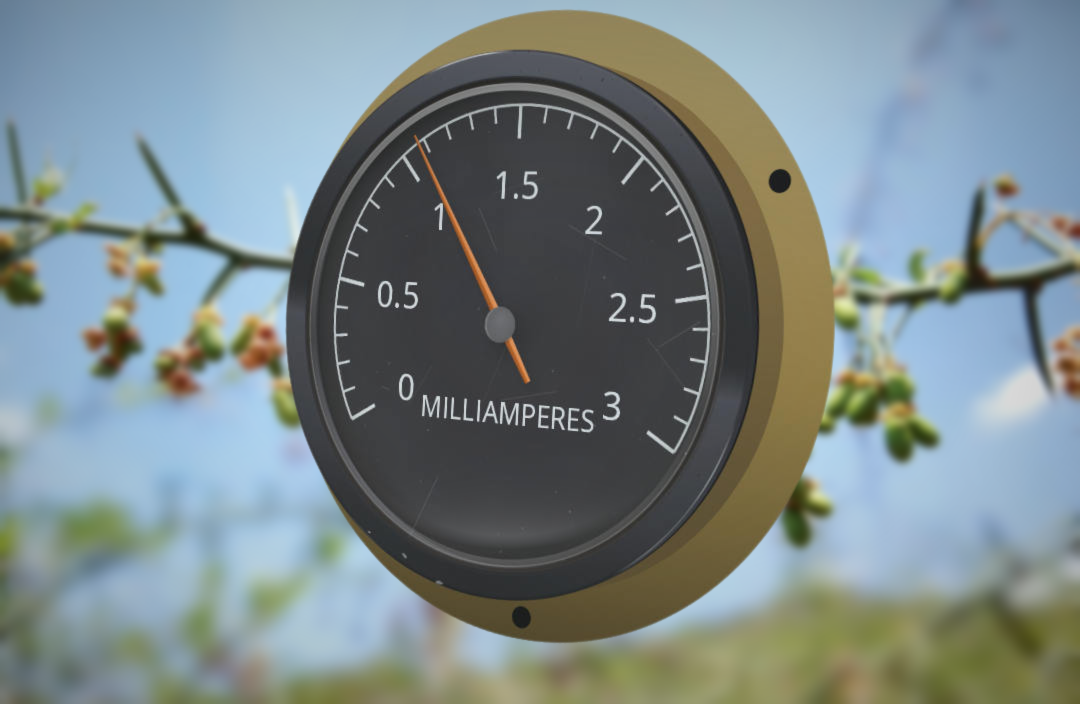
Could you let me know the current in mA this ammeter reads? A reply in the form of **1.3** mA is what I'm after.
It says **1.1** mA
